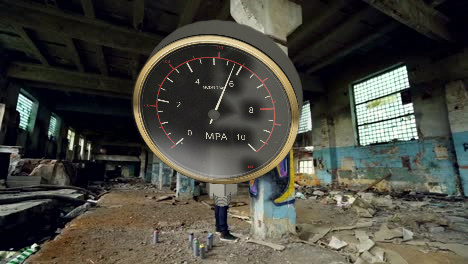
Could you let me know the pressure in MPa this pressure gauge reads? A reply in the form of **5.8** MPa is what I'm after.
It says **5.75** MPa
